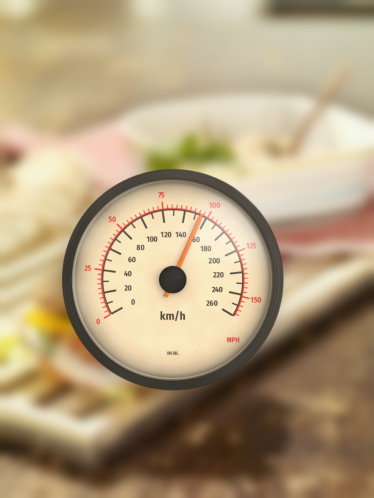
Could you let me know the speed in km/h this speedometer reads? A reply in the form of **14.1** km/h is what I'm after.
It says **155** km/h
